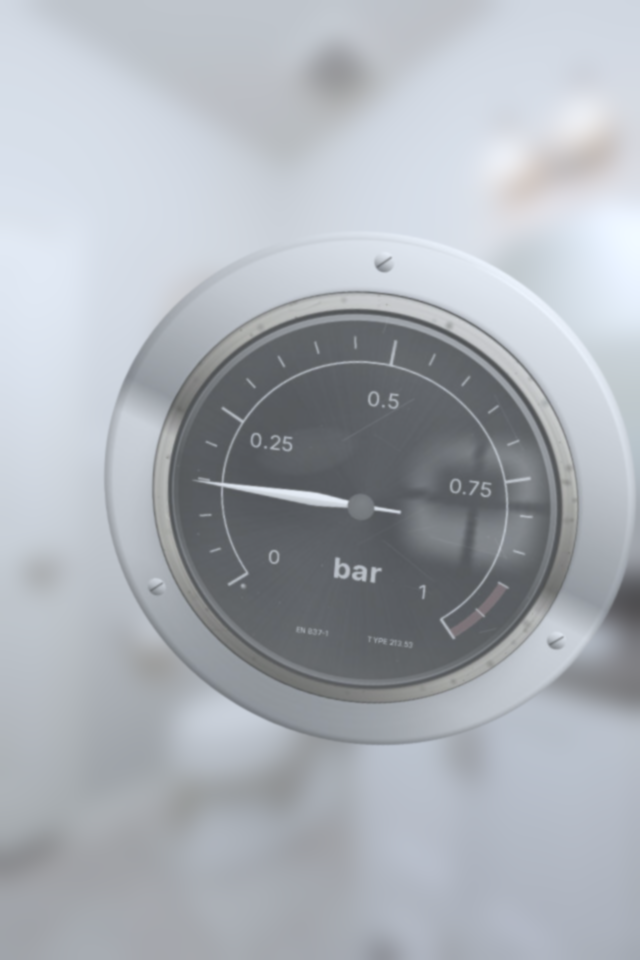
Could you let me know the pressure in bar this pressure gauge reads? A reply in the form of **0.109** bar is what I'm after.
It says **0.15** bar
